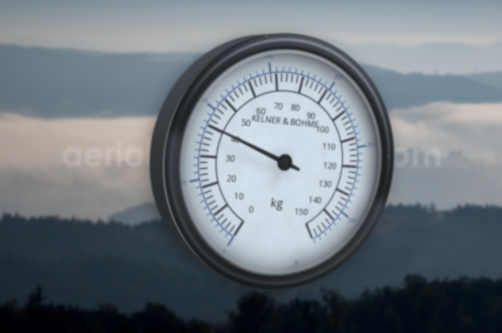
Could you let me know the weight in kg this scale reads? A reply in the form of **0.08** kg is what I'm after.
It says **40** kg
